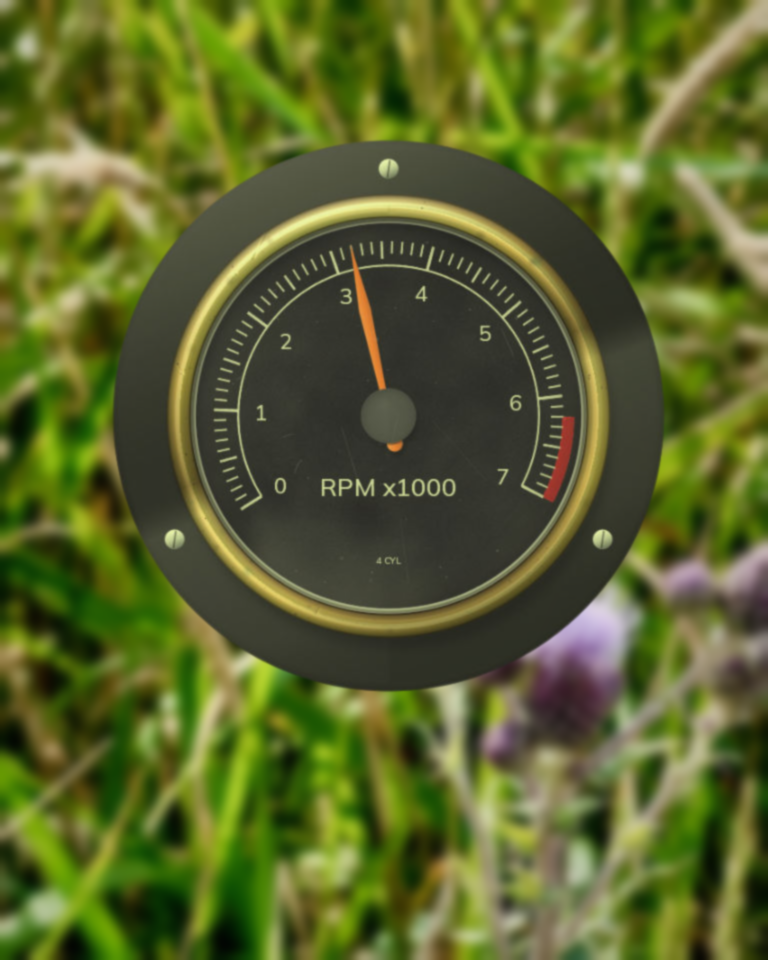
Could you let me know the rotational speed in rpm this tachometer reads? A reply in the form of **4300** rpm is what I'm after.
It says **3200** rpm
